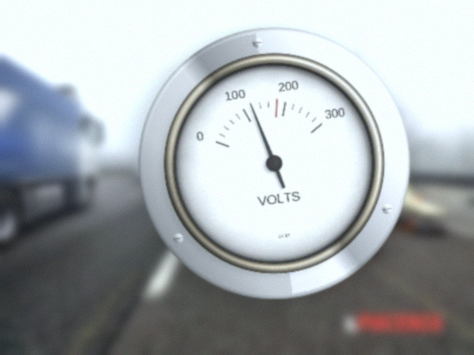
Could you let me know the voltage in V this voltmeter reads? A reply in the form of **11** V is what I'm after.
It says **120** V
